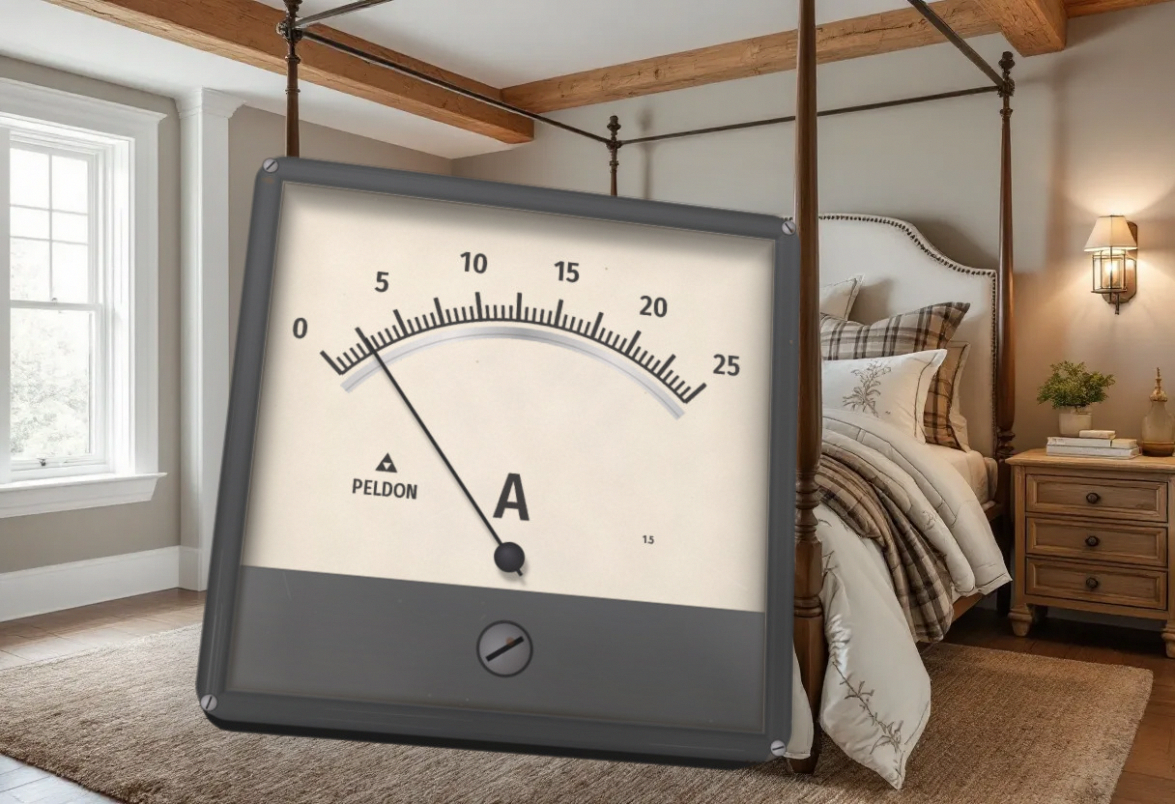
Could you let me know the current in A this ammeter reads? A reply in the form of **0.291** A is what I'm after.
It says **2.5** A
